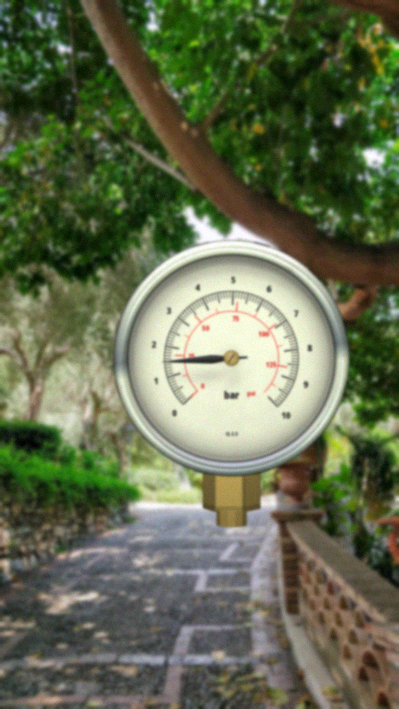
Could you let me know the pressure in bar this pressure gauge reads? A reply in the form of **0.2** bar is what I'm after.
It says **1.5** bar
